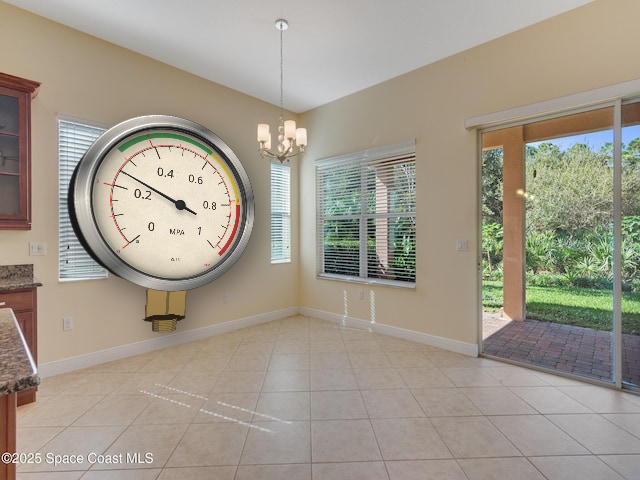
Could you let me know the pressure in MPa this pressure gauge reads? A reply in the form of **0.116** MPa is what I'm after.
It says **0.25** MPa
